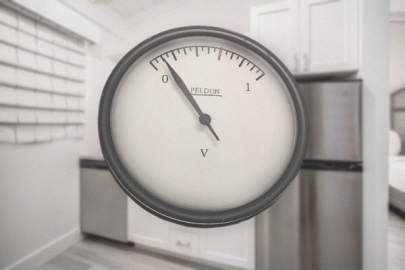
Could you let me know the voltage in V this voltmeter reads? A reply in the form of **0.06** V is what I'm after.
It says **0.1** V
